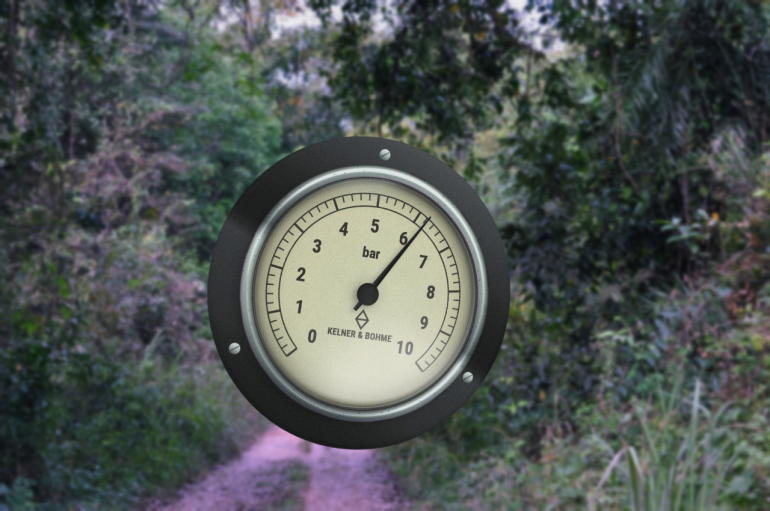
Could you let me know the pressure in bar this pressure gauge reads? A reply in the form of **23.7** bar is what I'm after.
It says **6.2** bar
